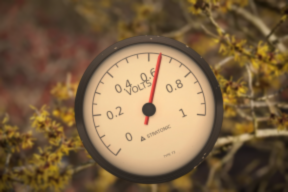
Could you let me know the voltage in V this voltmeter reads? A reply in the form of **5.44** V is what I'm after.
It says **0.65** V
